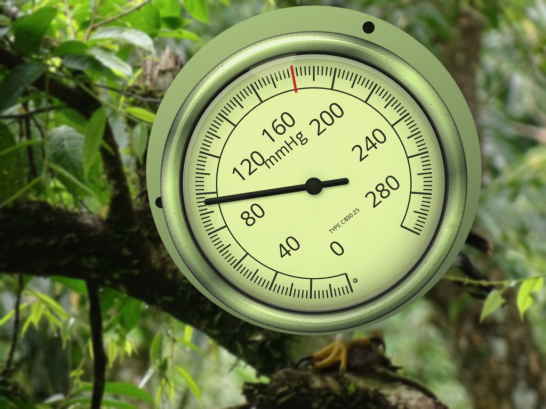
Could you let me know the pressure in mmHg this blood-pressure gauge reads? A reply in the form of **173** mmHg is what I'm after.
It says **96** mmHg
